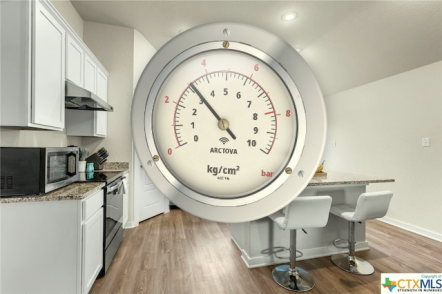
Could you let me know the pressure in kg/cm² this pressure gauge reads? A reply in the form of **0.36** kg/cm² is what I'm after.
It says **3.2** kg/cm²
